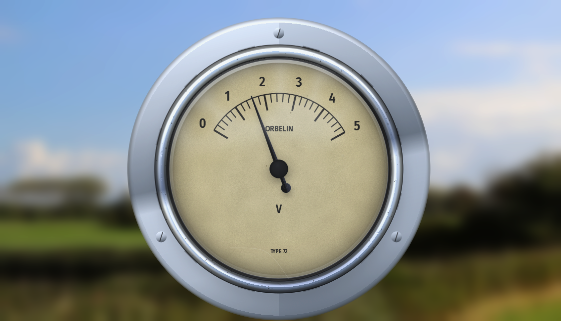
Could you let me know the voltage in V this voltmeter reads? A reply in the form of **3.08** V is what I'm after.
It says **1.6** V
